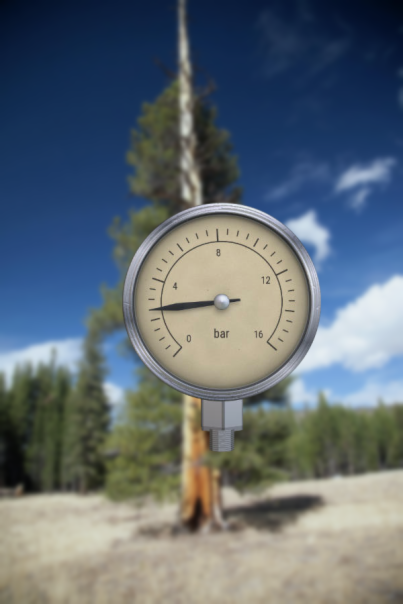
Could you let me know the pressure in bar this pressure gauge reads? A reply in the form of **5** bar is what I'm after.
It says **2.5** bar
